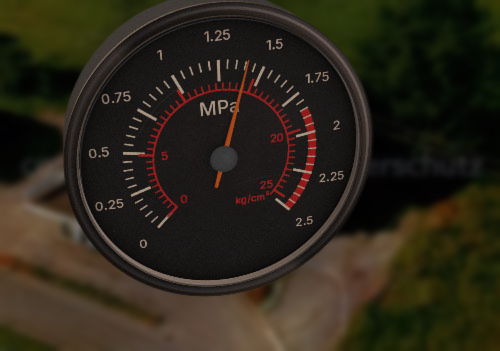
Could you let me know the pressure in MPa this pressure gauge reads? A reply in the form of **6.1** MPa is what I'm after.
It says **1.4** MPa
